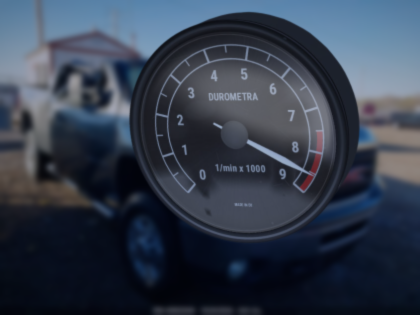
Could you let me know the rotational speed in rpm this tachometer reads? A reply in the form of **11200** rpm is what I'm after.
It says **8500** rpm
